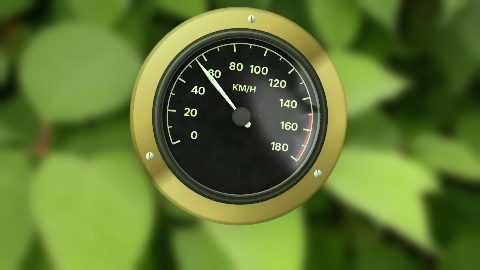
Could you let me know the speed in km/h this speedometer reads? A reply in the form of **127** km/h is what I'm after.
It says **55** km/h
